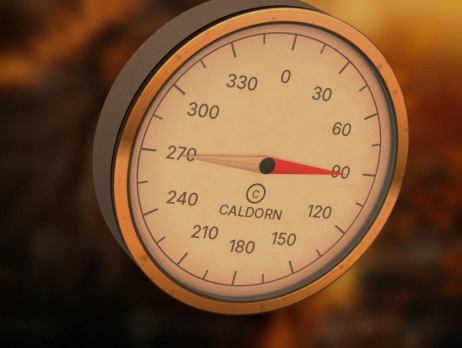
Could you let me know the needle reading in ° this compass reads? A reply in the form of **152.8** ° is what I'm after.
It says **90** °
